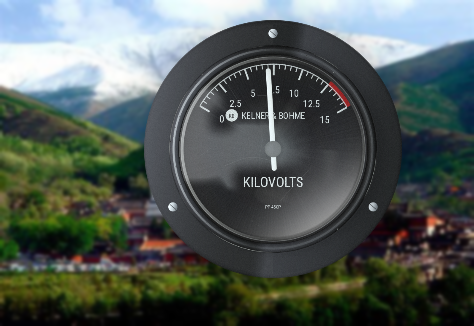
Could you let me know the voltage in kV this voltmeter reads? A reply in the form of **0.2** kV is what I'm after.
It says **7** kV
